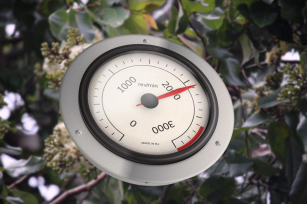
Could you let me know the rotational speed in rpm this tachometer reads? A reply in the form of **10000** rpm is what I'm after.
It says **2100** rpm
